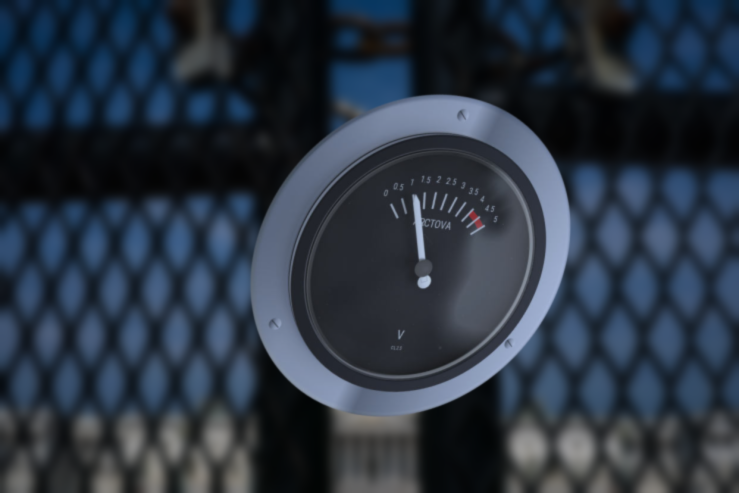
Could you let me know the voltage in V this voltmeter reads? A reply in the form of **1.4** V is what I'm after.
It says **1** V
